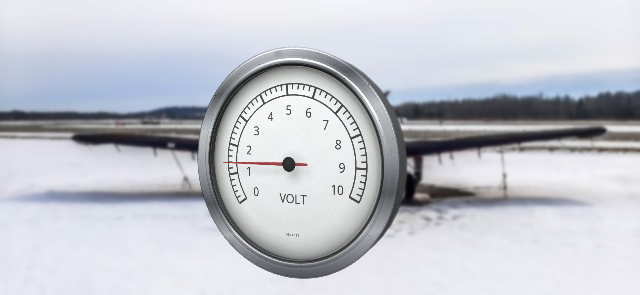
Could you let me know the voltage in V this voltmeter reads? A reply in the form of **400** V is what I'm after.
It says **1.4** V
